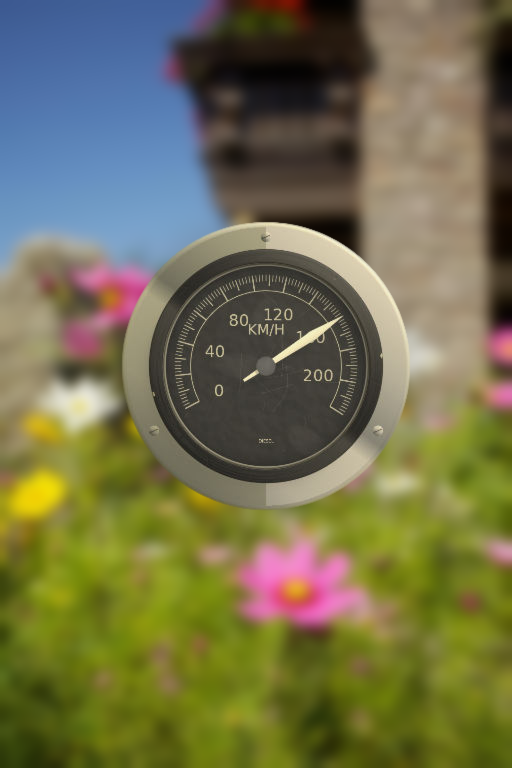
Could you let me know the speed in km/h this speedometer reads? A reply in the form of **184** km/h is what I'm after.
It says **160** km/h
